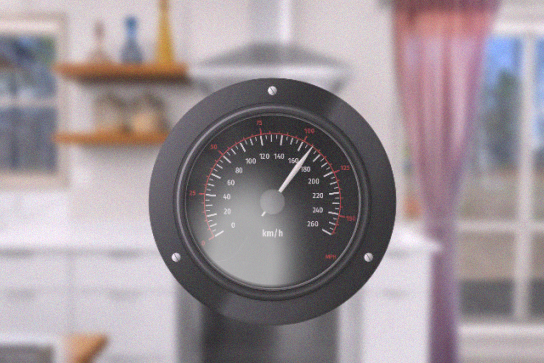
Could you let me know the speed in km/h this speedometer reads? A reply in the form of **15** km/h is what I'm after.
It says **170** km/h
